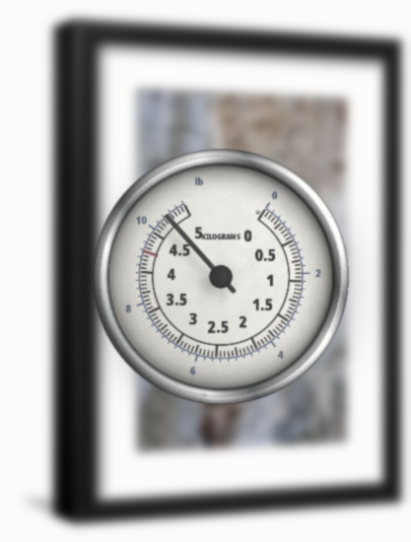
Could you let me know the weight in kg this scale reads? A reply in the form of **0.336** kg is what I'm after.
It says **4.75** kg
